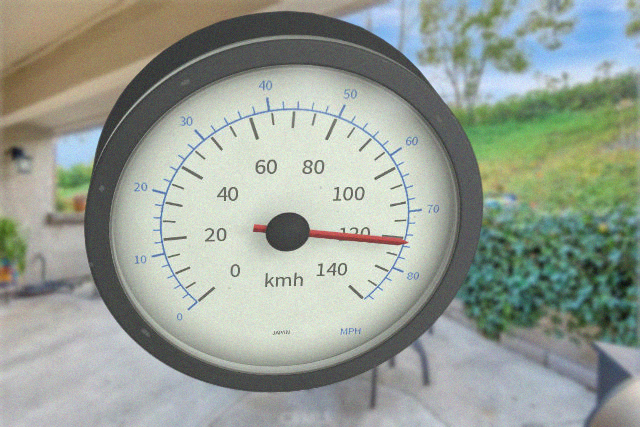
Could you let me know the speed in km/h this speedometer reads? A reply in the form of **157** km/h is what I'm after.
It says **120** km/h
